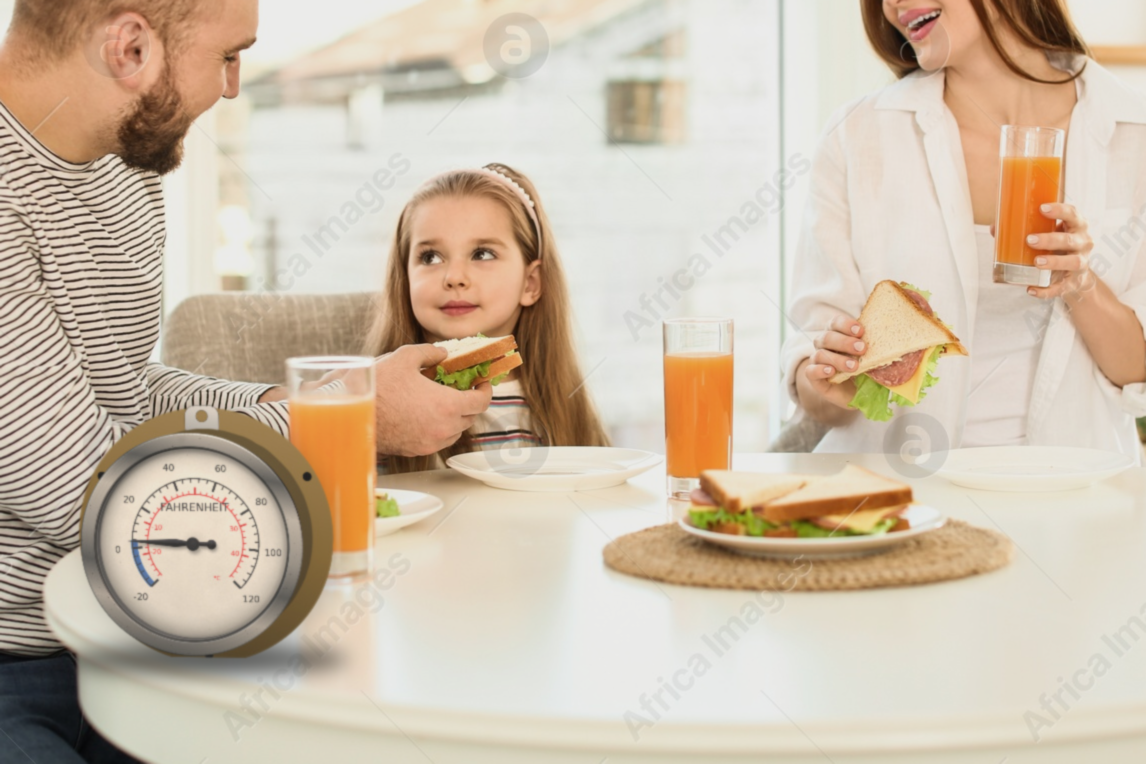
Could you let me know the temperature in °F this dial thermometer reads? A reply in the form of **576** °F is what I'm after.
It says **4** °F
